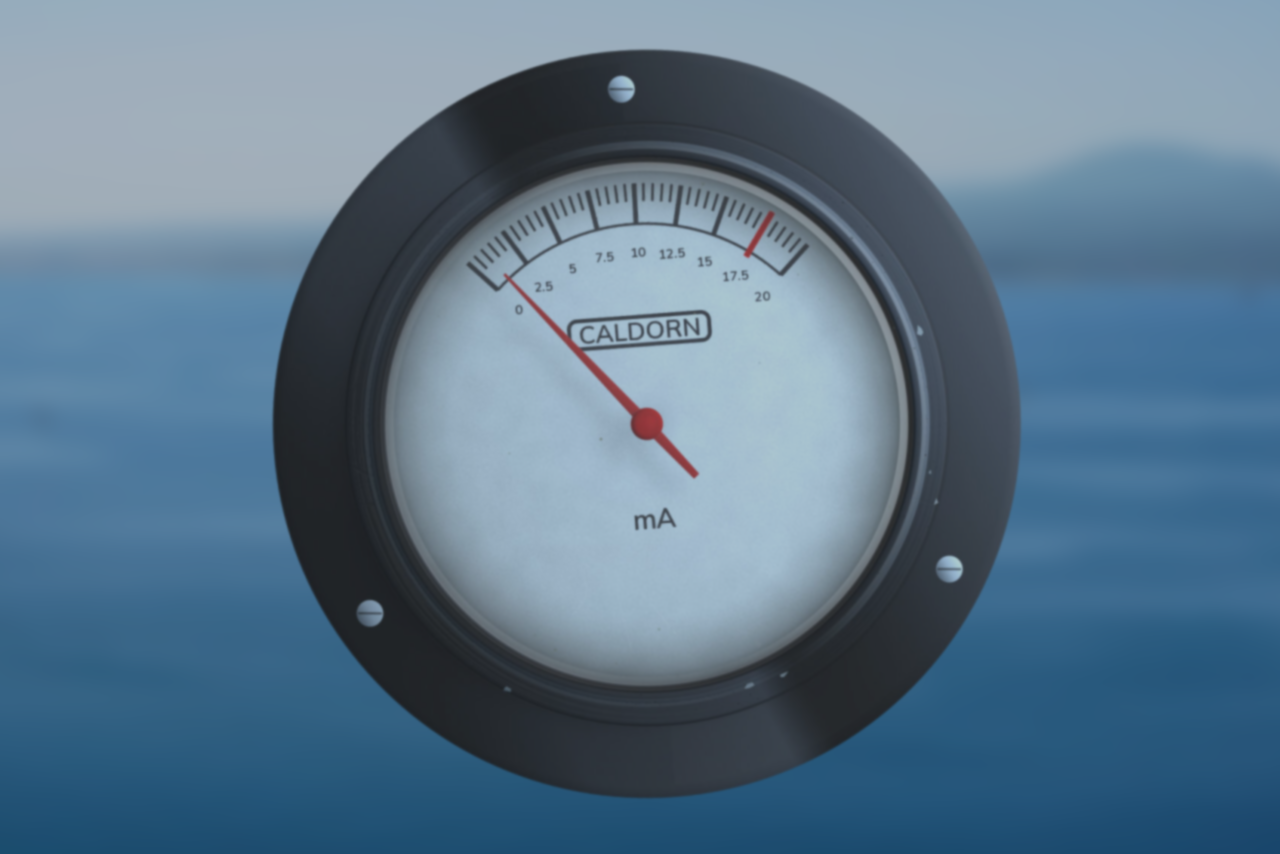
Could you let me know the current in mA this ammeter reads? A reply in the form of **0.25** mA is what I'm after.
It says **1** mA
